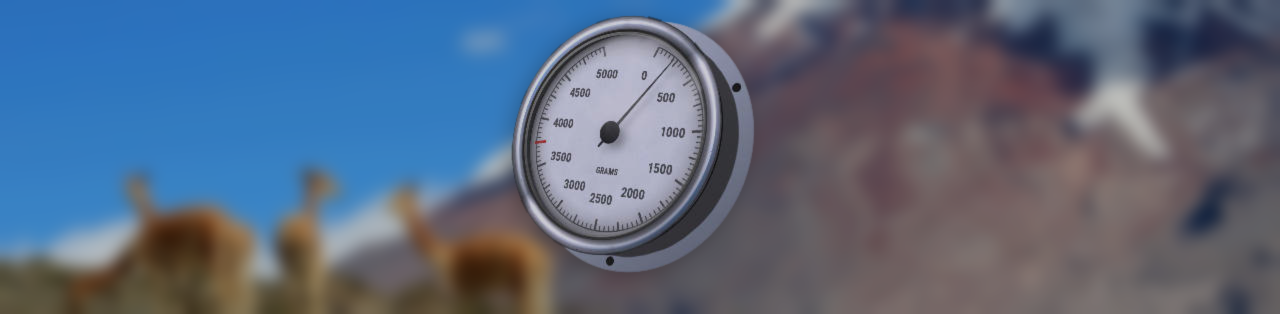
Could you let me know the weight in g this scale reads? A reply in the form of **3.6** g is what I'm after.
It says **250** g
